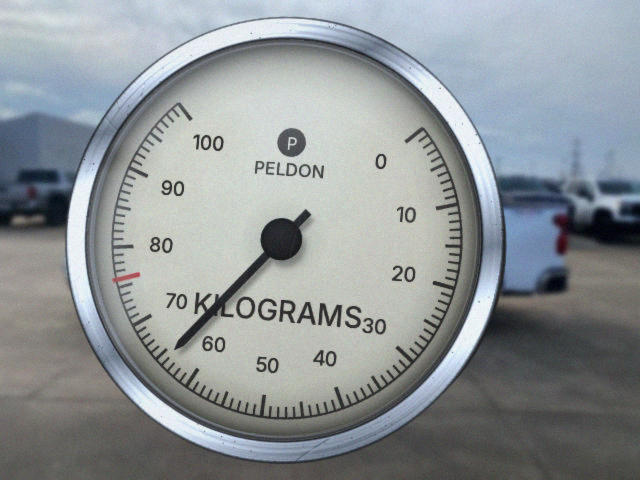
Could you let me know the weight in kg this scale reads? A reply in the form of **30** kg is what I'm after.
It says **64** kg
